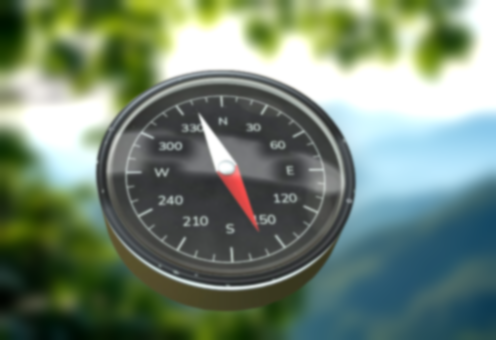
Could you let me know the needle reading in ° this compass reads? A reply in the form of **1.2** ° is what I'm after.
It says **160** °
